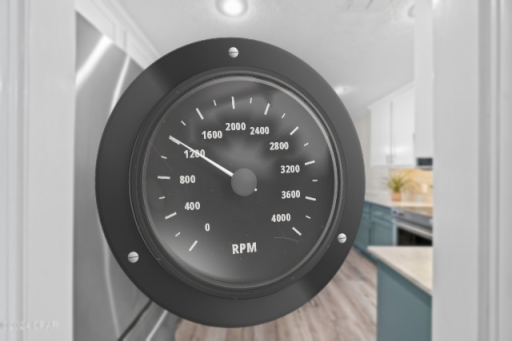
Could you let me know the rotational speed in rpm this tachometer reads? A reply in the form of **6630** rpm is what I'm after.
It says **1200** rpm
